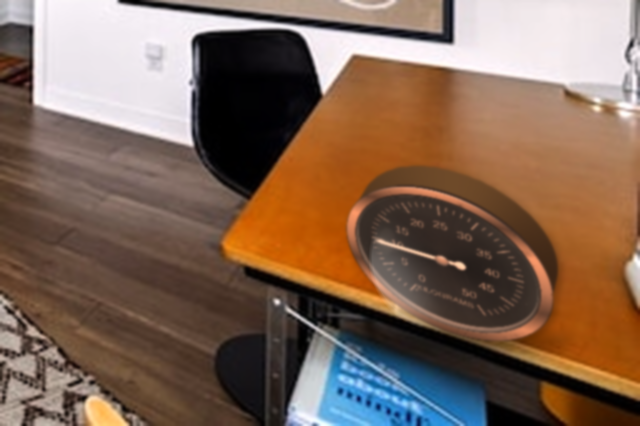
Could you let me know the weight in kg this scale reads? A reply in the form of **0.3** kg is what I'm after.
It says **10** kg
